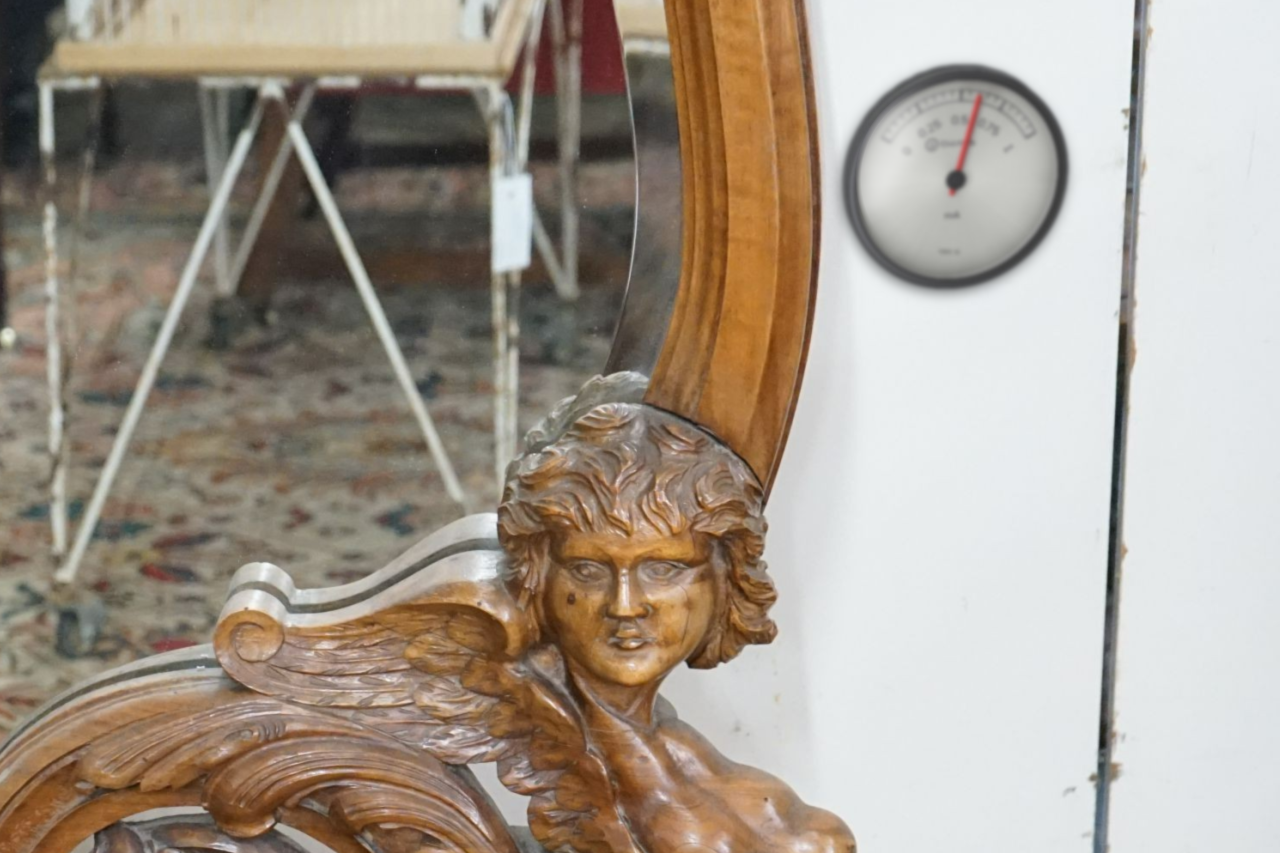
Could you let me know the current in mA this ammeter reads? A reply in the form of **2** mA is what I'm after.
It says **0.6** mA
